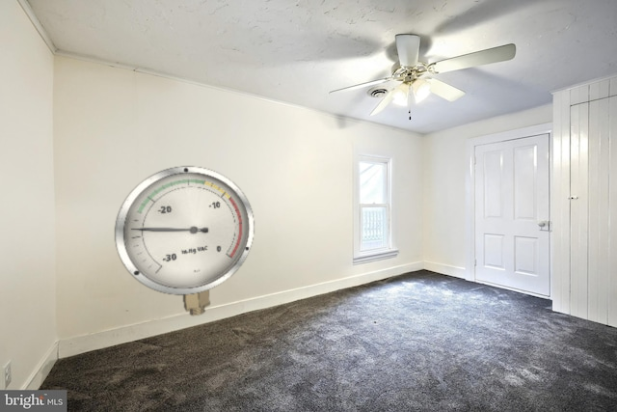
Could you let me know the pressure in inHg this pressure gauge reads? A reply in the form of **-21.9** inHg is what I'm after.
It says **-24** inHg
